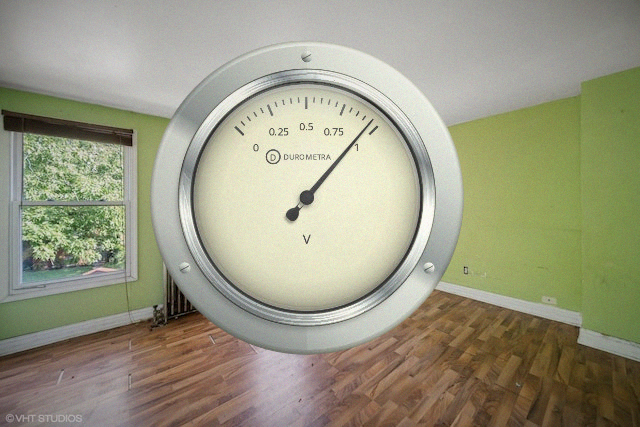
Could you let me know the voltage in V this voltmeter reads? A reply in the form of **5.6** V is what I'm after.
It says **0.95** V
